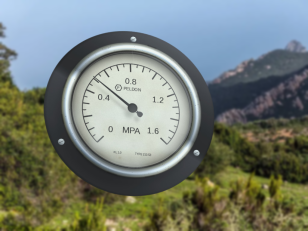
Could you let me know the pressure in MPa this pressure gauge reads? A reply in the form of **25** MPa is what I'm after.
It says **0.5** MPa
